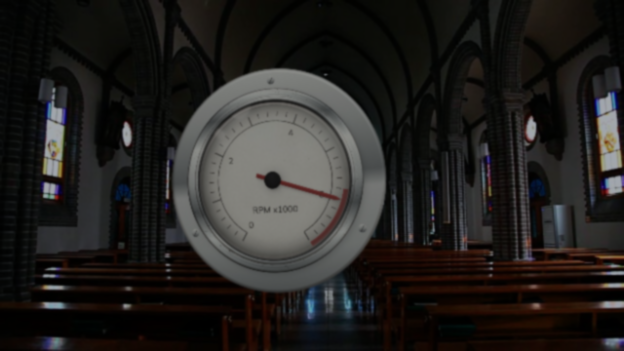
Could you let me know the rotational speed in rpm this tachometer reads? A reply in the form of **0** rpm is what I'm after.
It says **6000** rpm
